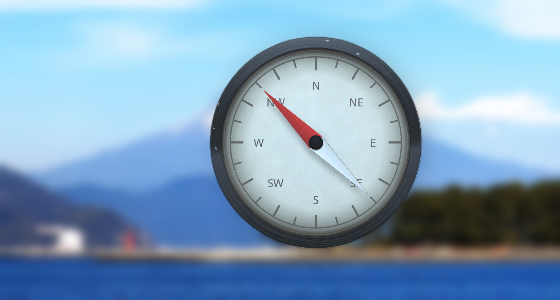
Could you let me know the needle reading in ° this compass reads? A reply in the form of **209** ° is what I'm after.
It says **315** °
